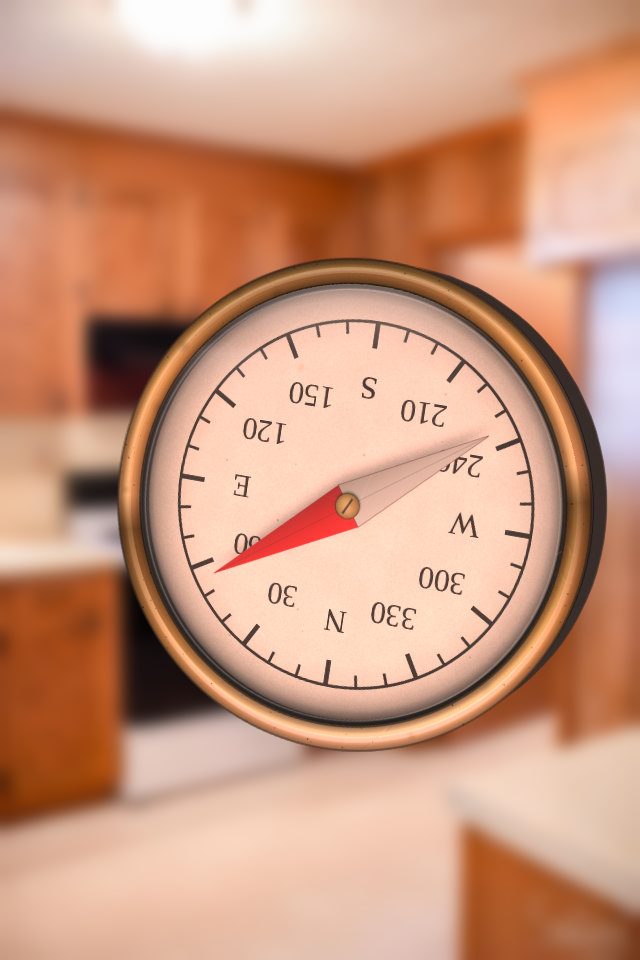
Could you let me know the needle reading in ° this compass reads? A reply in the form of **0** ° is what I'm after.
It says **55** °
